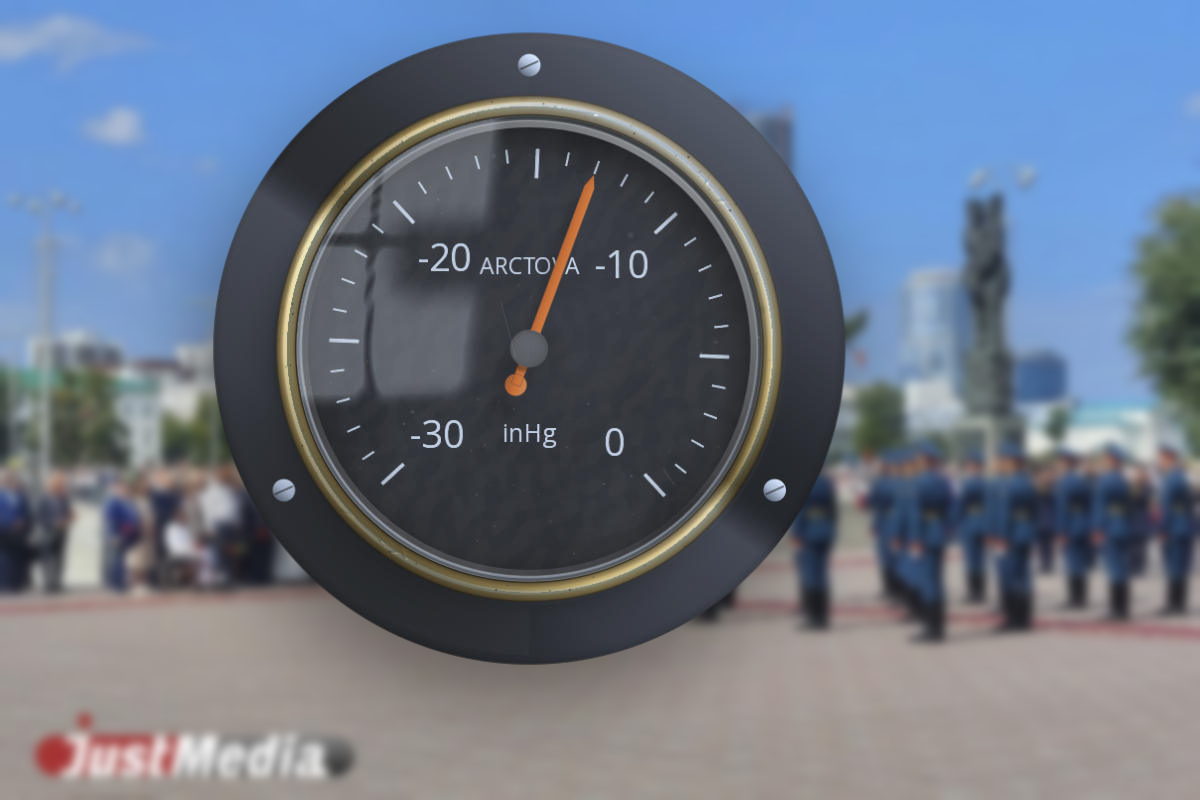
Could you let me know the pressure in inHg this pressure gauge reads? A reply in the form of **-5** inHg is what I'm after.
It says **-13** inHg
